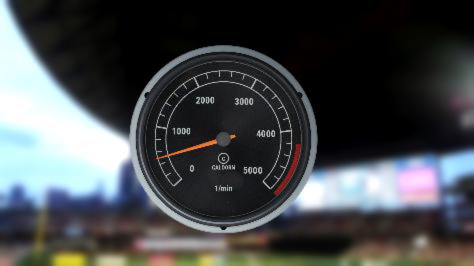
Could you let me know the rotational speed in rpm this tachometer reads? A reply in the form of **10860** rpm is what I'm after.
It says **500** rpm
